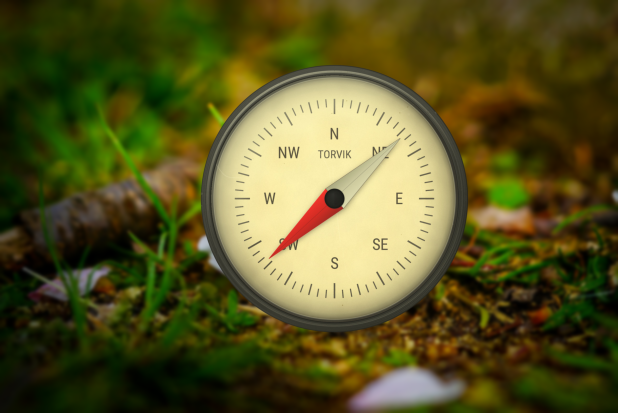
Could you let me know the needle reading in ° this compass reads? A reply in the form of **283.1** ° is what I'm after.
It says **227.5** °
